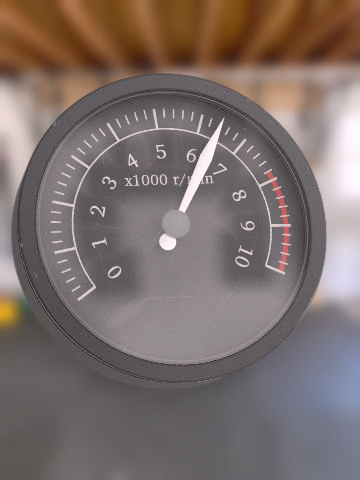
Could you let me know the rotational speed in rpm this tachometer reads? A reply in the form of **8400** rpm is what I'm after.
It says **6400** rpm
